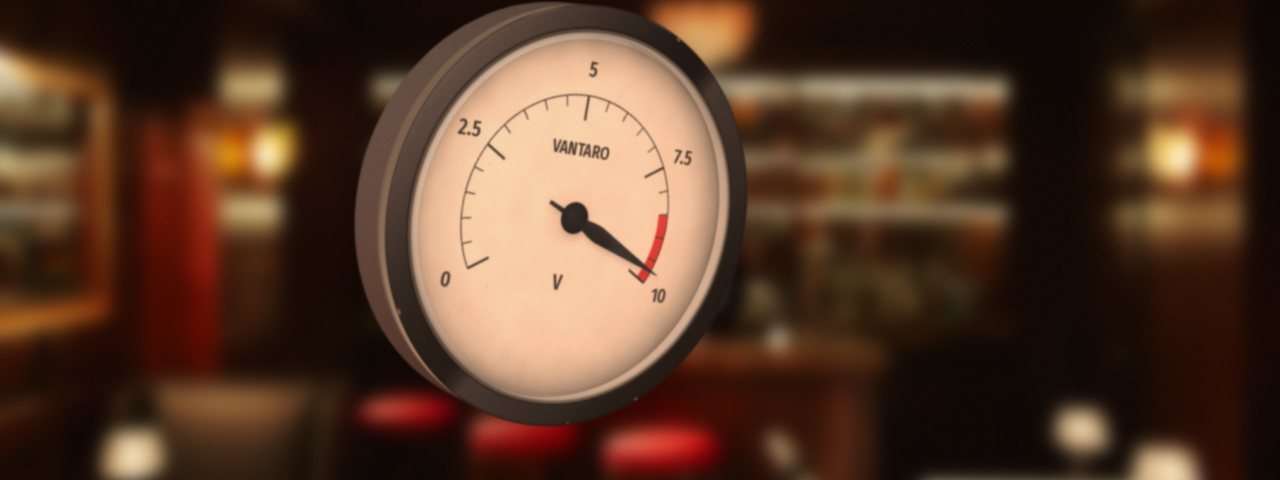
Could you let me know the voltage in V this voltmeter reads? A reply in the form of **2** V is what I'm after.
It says **9.75** V
